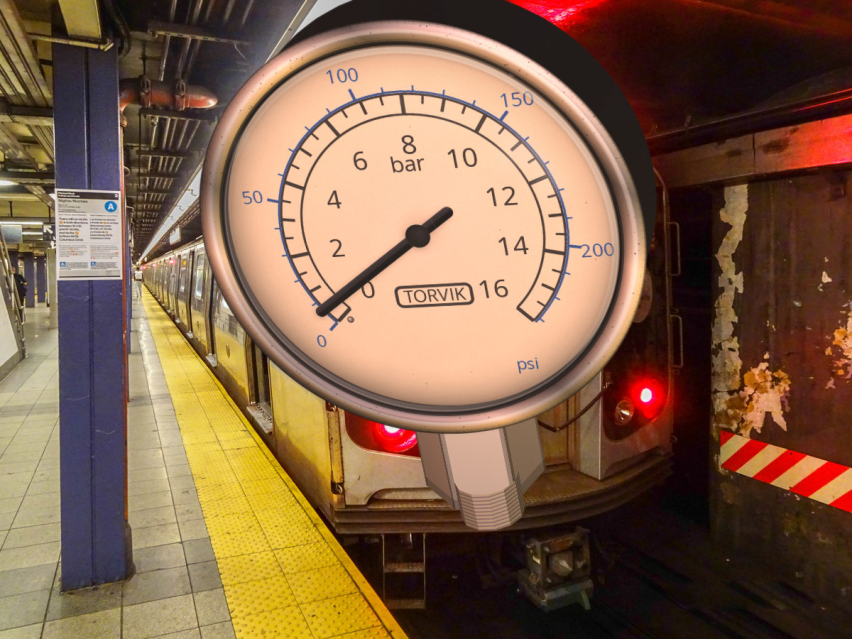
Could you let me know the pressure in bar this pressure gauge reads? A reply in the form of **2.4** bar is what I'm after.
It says **0.5** bar
